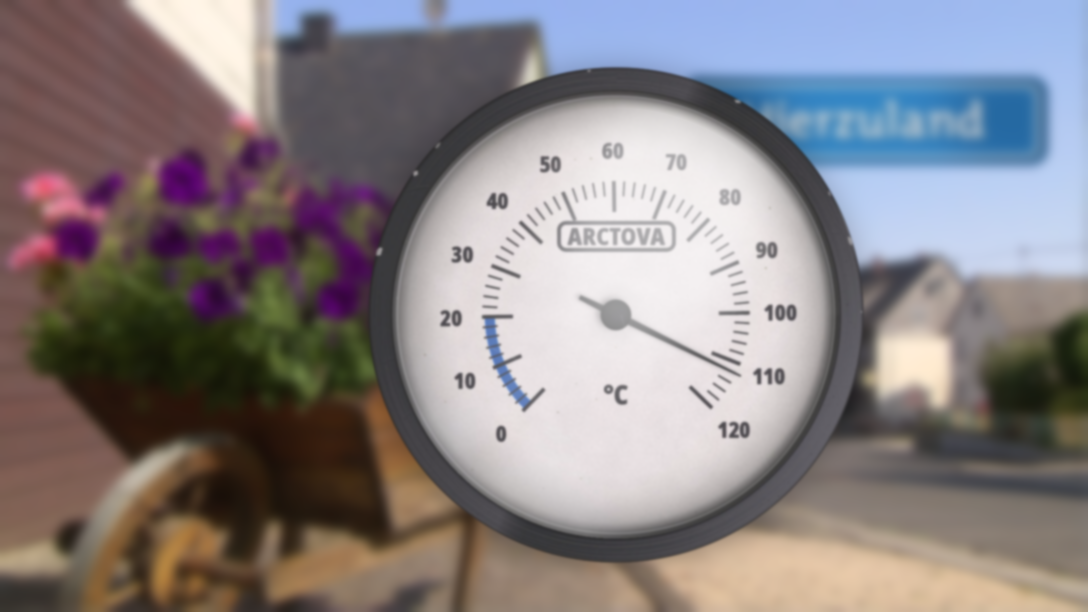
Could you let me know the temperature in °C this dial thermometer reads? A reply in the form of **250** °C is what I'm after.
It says **112** °C
